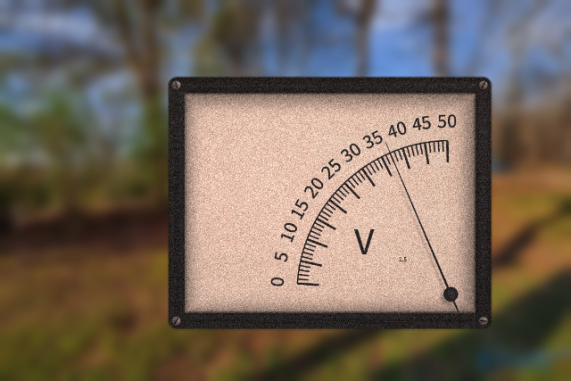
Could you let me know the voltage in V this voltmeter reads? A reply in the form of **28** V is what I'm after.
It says **37** V
